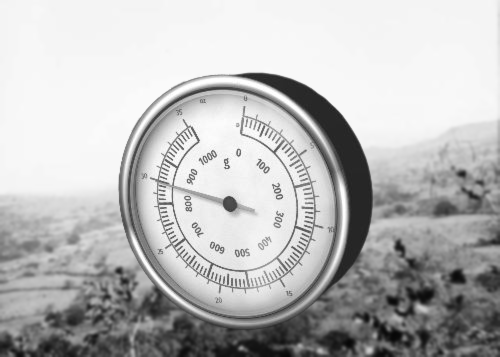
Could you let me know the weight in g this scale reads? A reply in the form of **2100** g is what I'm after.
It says **850** g
